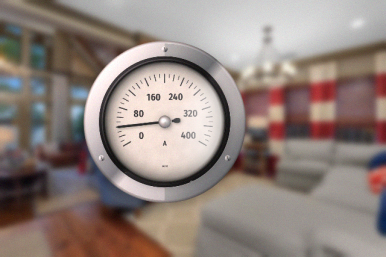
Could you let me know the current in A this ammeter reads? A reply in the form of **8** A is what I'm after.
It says **40** A
